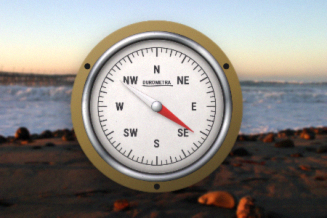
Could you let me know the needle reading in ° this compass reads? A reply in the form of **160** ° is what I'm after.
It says **125** °
